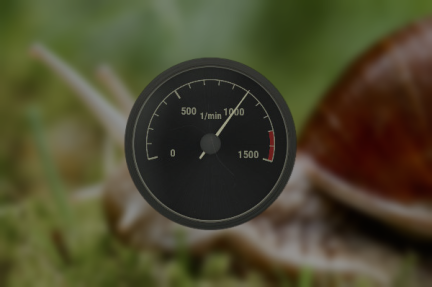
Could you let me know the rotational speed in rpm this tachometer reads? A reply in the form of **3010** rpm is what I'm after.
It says **1000** rpm
